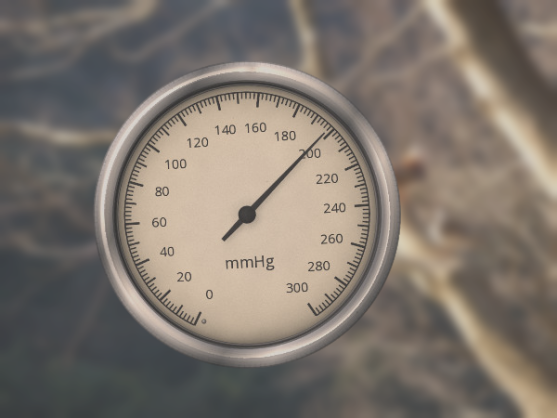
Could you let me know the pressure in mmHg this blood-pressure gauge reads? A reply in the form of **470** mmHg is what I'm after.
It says **198** mmHg
